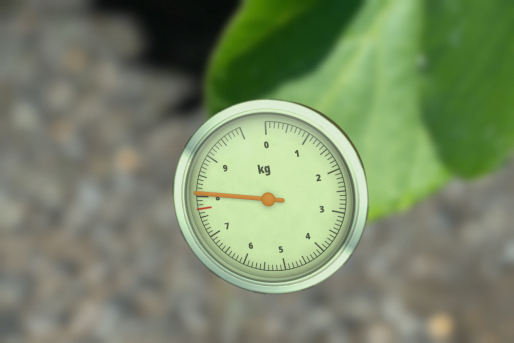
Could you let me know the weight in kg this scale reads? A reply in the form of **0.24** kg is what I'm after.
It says **8.1** kg
